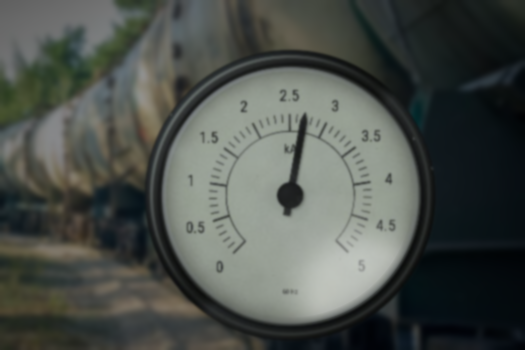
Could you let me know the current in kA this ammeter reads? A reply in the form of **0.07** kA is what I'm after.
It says **2.7** kA
